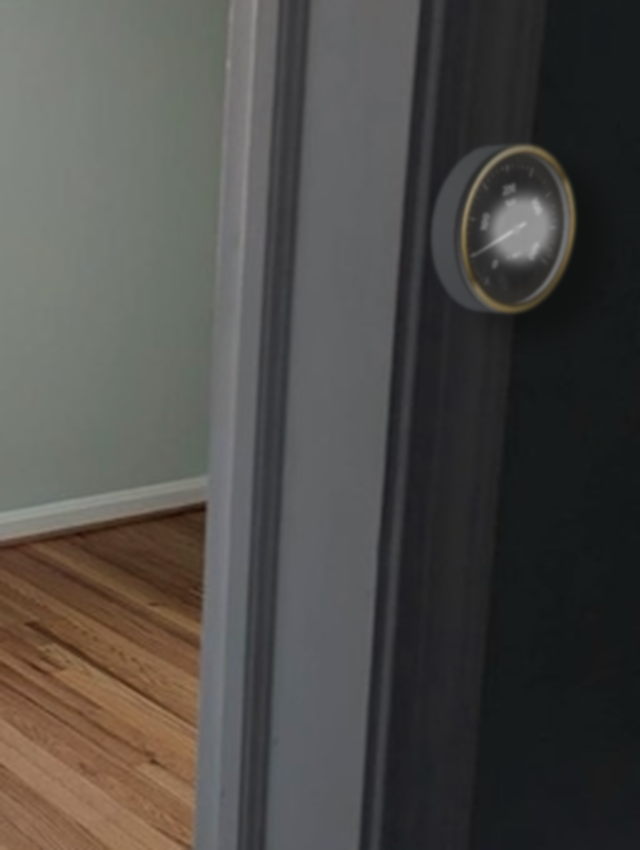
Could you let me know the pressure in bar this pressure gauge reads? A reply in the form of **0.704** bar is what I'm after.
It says **50** bar
